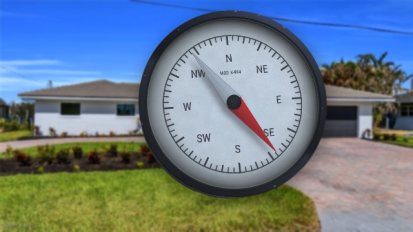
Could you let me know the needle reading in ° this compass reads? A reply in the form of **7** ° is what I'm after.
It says **145** °
